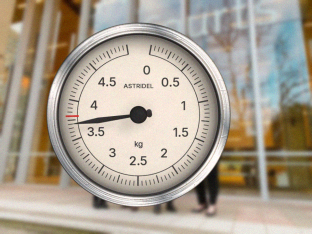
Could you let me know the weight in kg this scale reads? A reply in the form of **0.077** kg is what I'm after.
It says **3.7** kg
